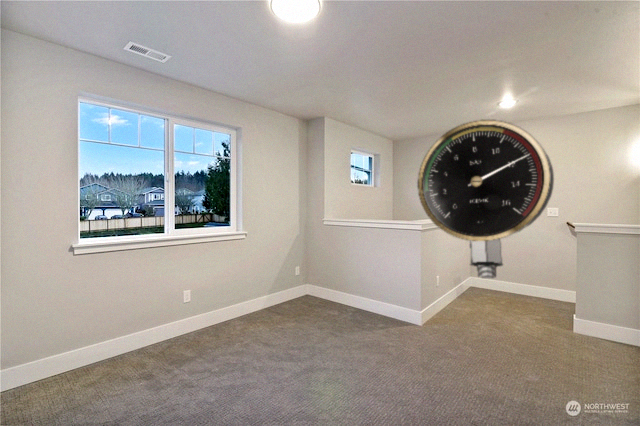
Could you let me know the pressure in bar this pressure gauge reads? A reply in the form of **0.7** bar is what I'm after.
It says **12** bar
